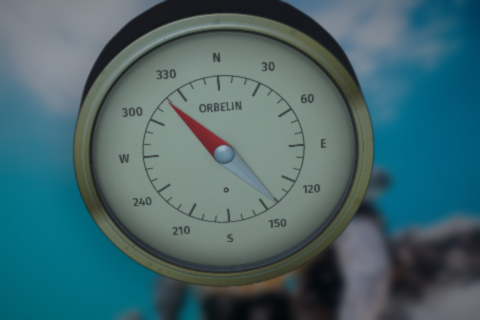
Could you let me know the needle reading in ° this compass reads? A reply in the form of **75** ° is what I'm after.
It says **320** °
